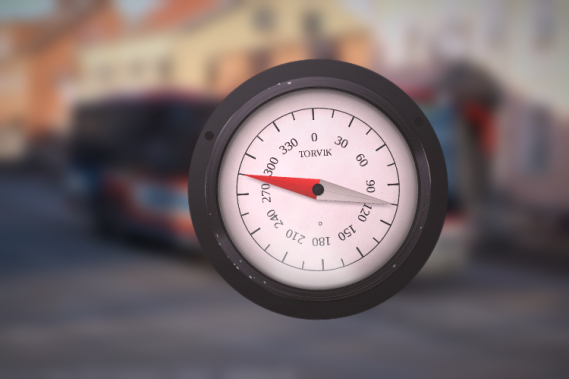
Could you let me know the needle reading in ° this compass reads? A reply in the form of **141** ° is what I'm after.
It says **285** °
